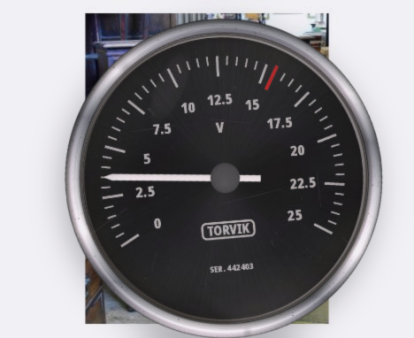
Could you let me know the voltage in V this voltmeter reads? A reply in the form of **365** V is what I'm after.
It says **3.5** V
